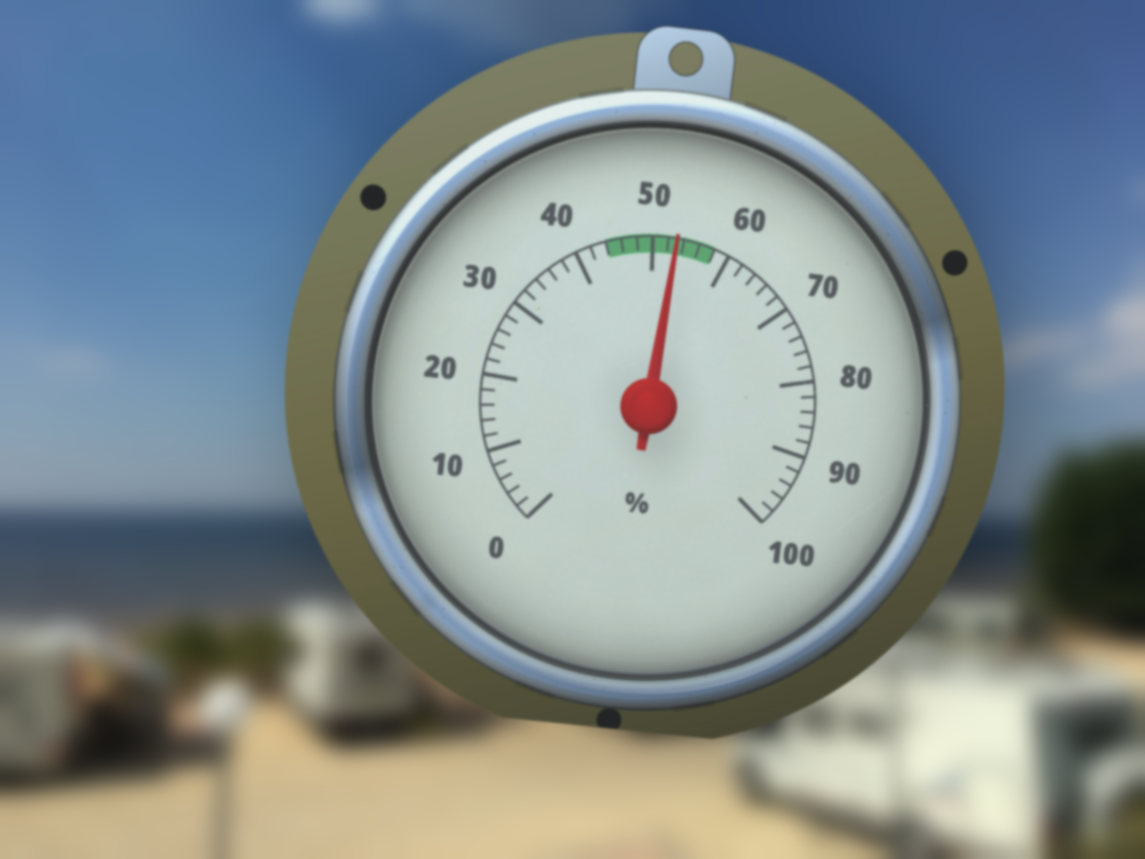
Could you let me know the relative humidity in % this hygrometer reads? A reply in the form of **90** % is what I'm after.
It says **53** %
